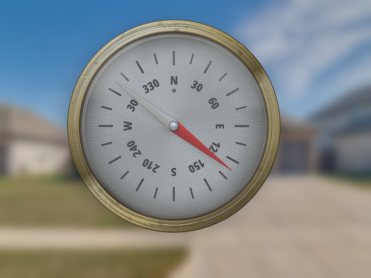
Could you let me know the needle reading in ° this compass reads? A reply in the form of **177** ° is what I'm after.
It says **127.5** °
